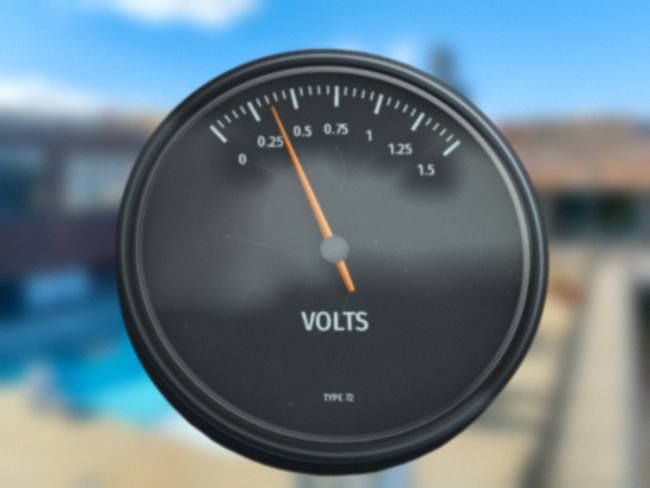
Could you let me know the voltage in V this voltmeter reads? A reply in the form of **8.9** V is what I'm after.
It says **0.35** V
